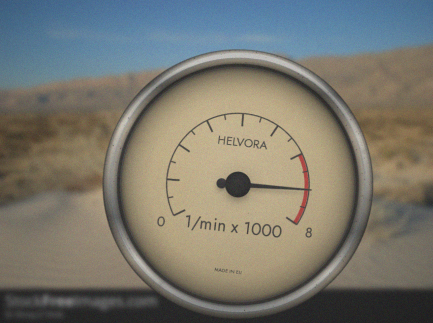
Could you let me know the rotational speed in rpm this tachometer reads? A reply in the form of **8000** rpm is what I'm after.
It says **7000** rpm
